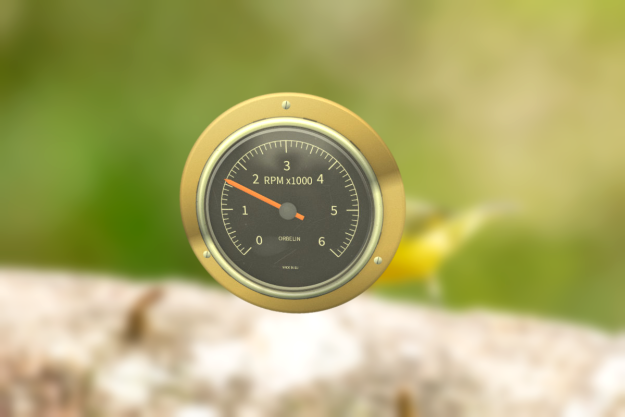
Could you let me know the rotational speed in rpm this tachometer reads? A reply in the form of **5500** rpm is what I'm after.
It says **1600** rpm
